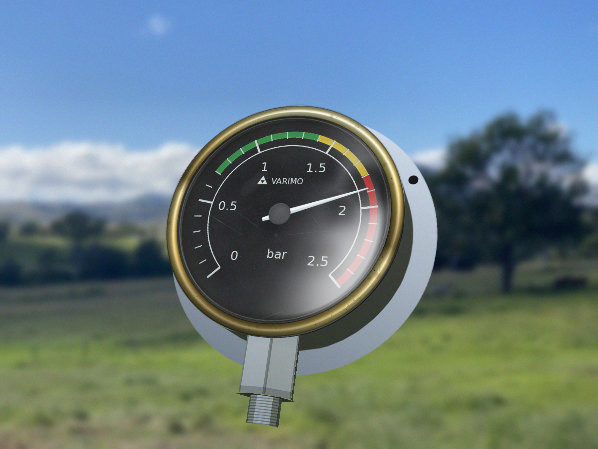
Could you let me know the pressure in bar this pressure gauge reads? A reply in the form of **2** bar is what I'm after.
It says **1.9** bar
